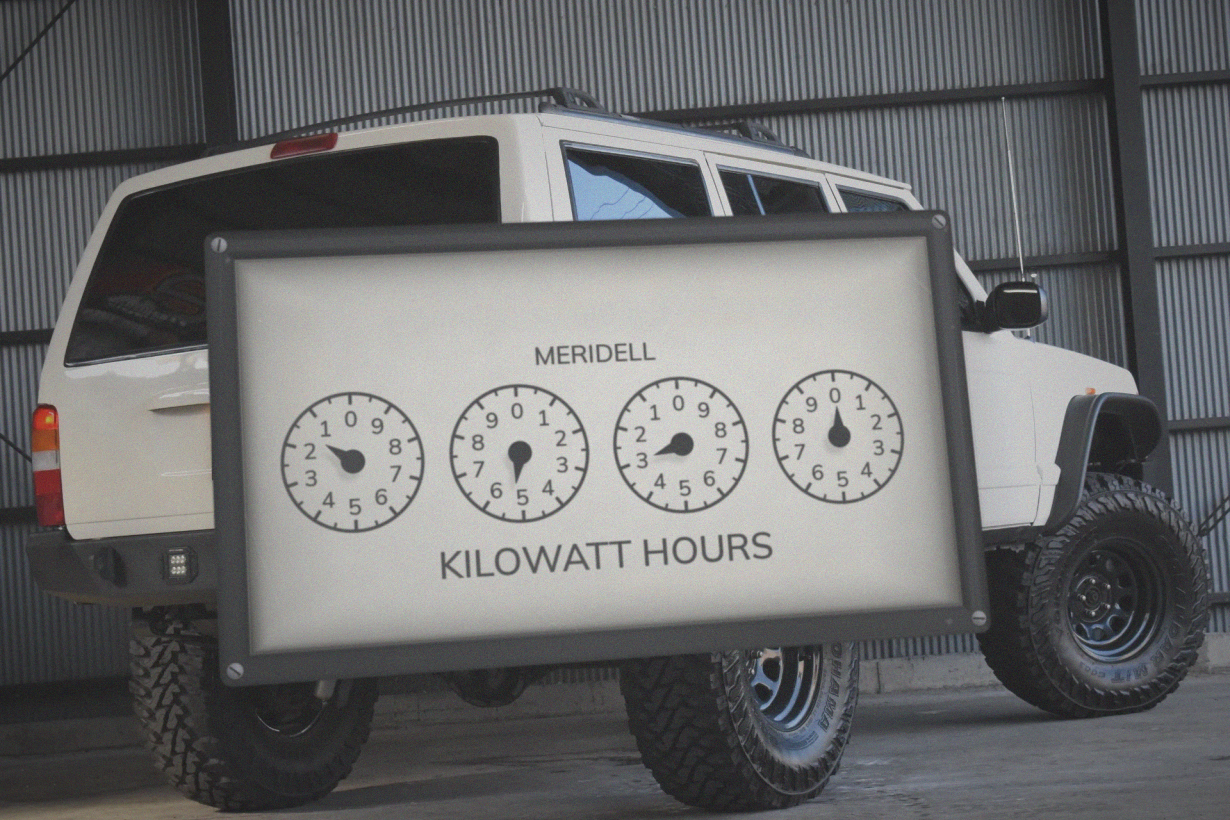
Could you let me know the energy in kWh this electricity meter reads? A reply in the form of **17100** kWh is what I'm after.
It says **1530** kWh
